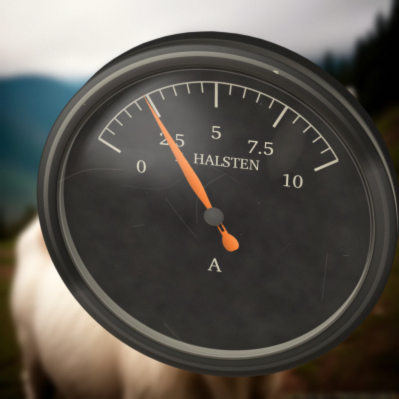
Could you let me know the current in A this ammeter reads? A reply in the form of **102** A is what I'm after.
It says **2.5** A
